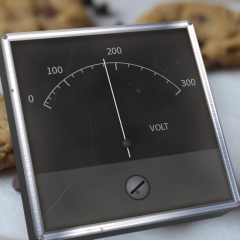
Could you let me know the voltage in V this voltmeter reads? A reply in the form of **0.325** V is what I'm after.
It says **180** V
